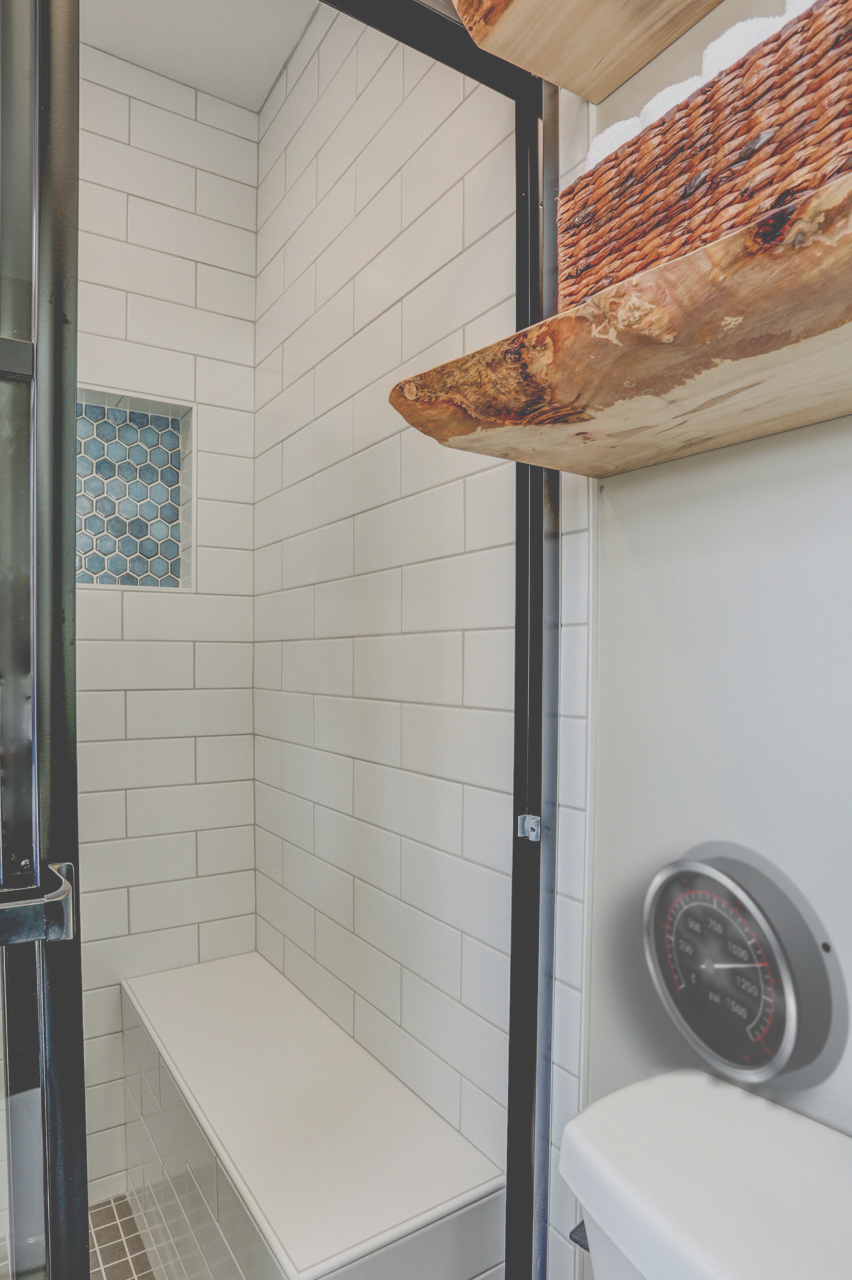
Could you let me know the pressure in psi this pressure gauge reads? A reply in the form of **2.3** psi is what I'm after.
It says **1100** psi
